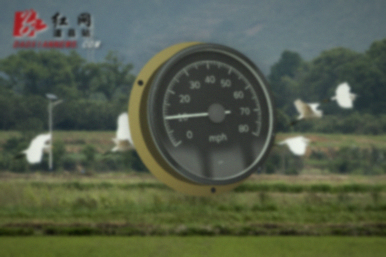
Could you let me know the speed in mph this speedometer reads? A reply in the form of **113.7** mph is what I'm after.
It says **10** mph
